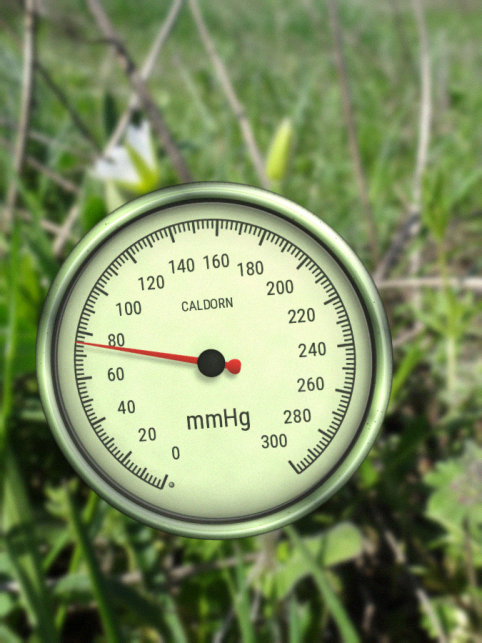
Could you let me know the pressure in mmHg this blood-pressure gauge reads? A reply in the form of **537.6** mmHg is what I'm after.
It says **76** mmHg
